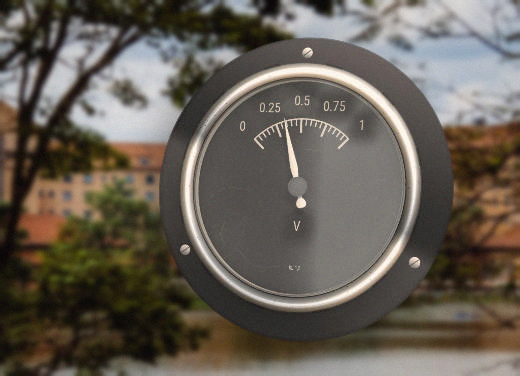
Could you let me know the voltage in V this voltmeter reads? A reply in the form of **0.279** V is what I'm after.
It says **0.35** V
